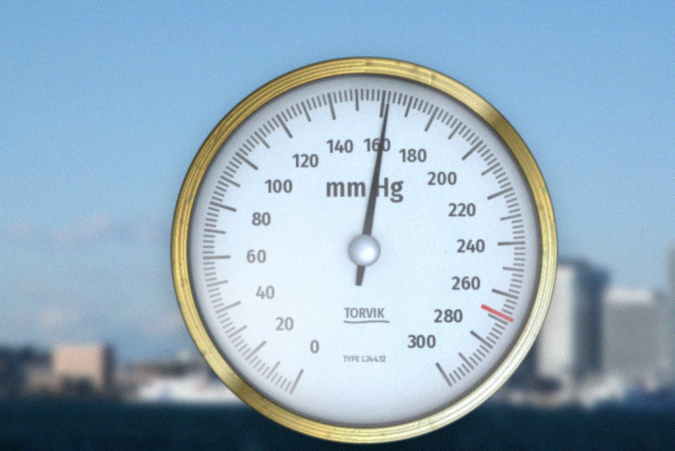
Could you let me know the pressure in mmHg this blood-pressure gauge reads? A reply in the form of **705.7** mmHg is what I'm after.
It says **162** mmHg
